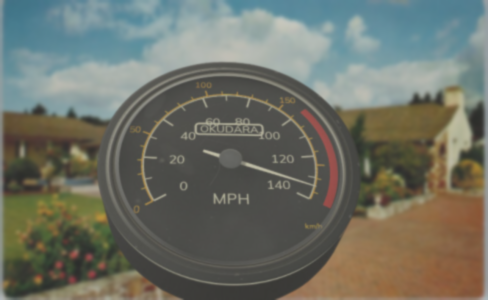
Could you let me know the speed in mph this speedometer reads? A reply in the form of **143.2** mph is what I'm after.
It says **135** mph
